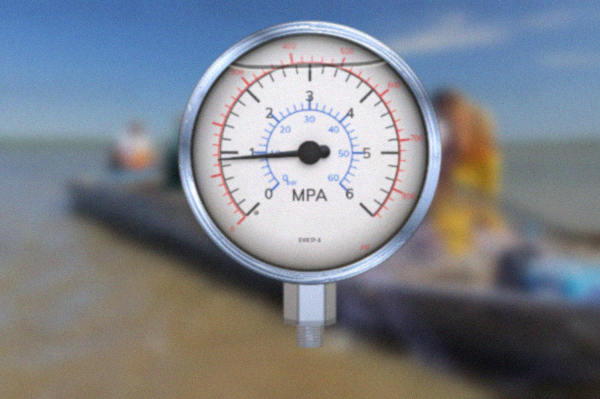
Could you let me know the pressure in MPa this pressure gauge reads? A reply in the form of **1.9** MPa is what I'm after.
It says **0.9** MPa
